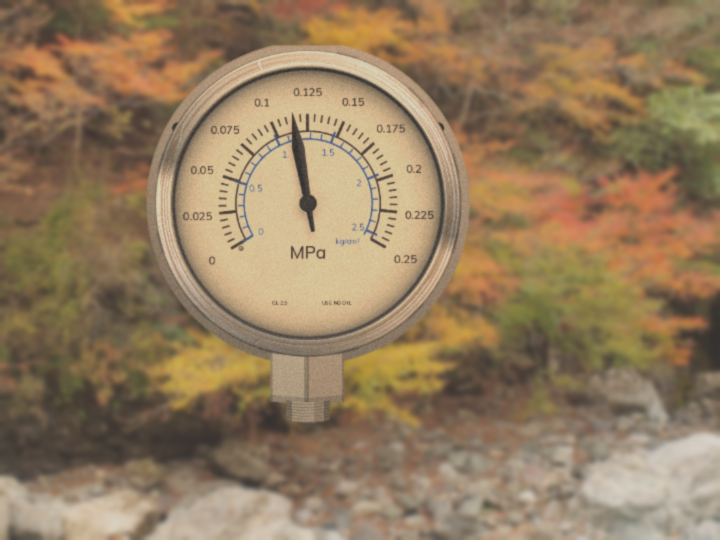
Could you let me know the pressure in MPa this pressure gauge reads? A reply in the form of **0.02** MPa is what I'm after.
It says **0.115** MPa
